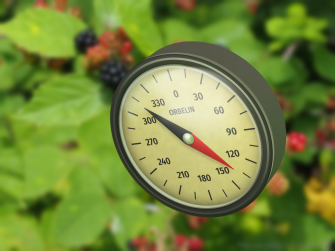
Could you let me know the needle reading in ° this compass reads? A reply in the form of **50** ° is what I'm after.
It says **135** °
